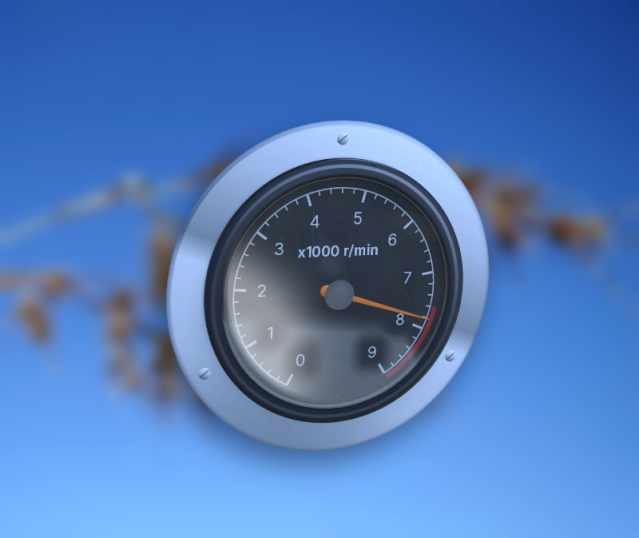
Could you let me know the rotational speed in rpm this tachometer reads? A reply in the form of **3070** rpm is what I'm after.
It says **7800** rpm
